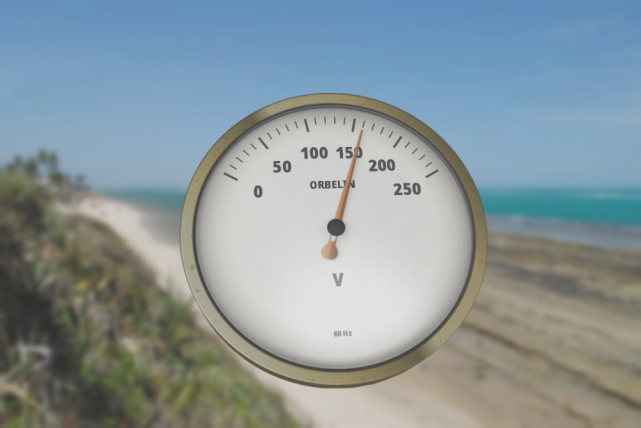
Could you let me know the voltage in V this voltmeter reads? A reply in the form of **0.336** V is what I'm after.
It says **160** V
